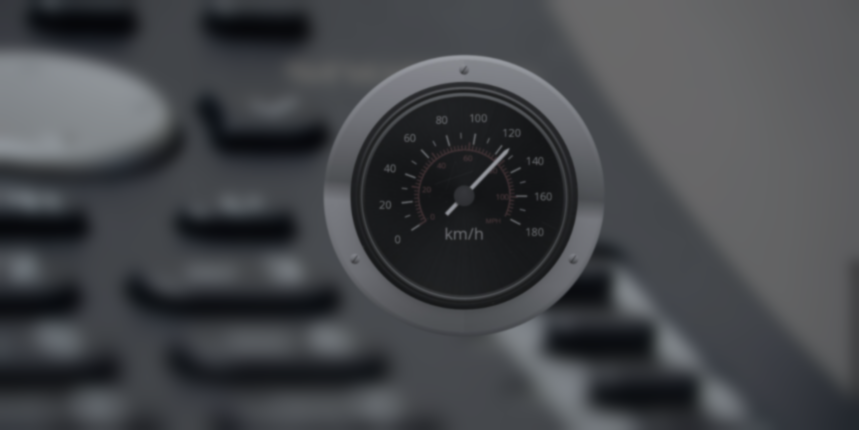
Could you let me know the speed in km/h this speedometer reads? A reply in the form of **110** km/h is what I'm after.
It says **125** km/h
